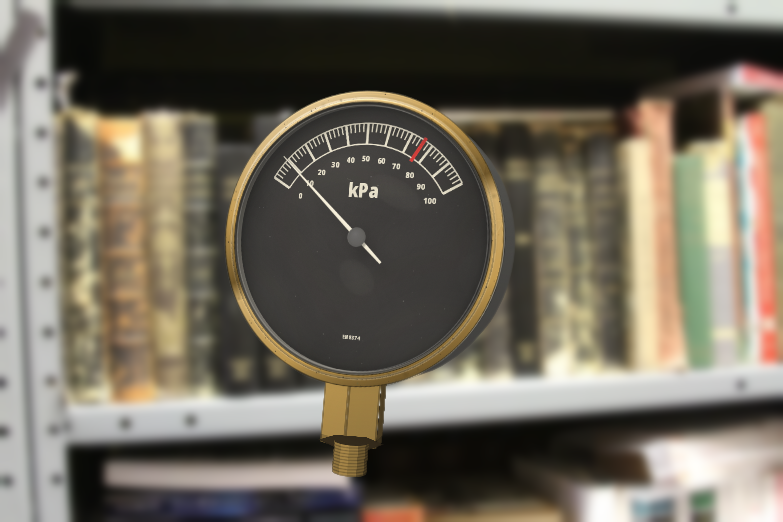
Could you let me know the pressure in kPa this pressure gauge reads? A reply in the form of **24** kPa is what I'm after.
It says **10** kPa
